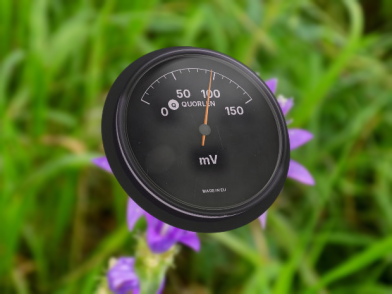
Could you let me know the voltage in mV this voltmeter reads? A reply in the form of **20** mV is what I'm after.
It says **95** mV
